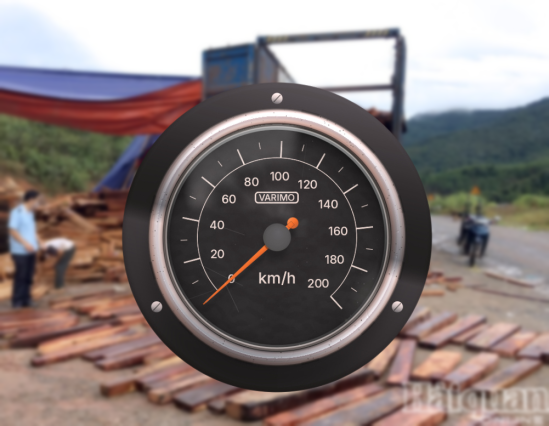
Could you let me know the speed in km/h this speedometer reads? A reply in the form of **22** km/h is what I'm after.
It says **0** km/h
